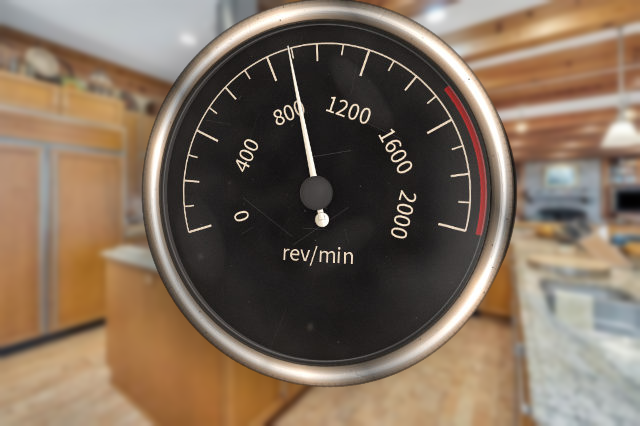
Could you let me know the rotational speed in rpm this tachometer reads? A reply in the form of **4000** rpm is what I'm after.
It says **900** rpm
